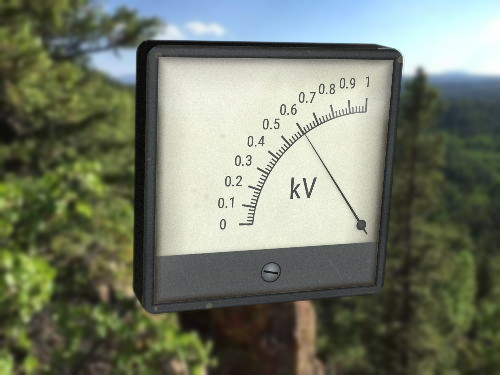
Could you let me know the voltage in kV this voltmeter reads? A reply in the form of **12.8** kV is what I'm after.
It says **0.6** kV
